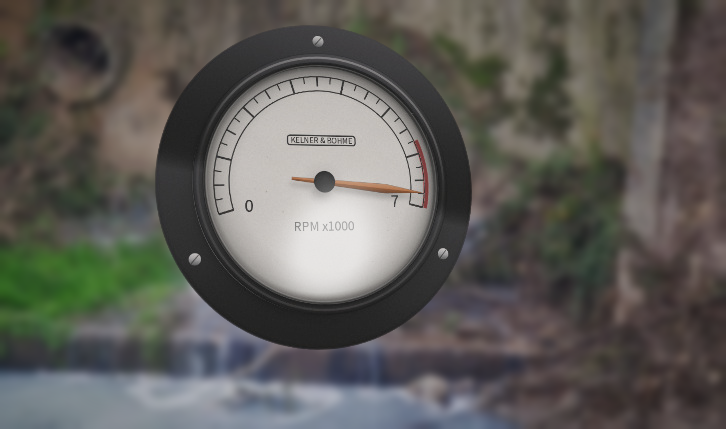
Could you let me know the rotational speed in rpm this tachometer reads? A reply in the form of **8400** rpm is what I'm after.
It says **6750** rpm
